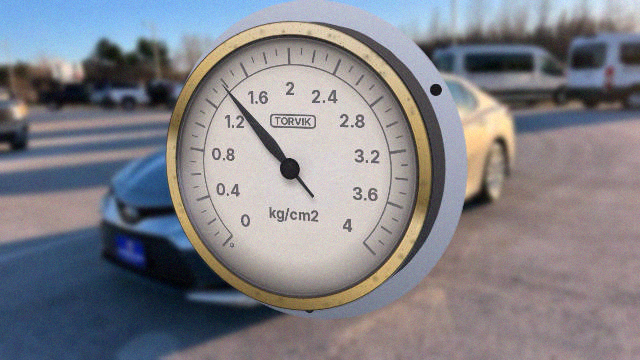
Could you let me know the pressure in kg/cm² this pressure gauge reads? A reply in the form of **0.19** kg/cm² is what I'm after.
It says **1.4** kg/cm²
